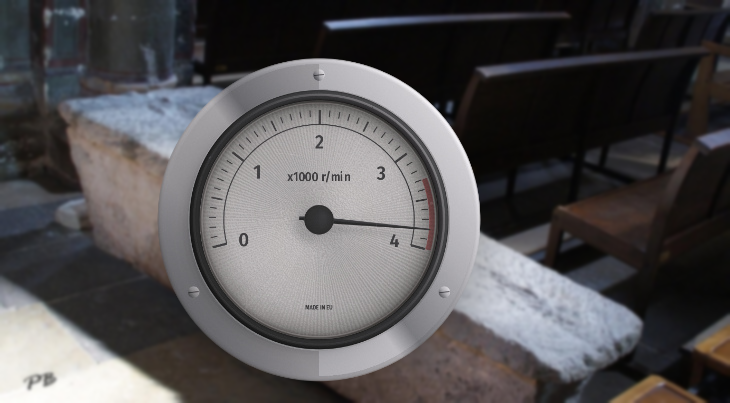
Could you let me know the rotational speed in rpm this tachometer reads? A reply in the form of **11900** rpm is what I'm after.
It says **3800** rpm
